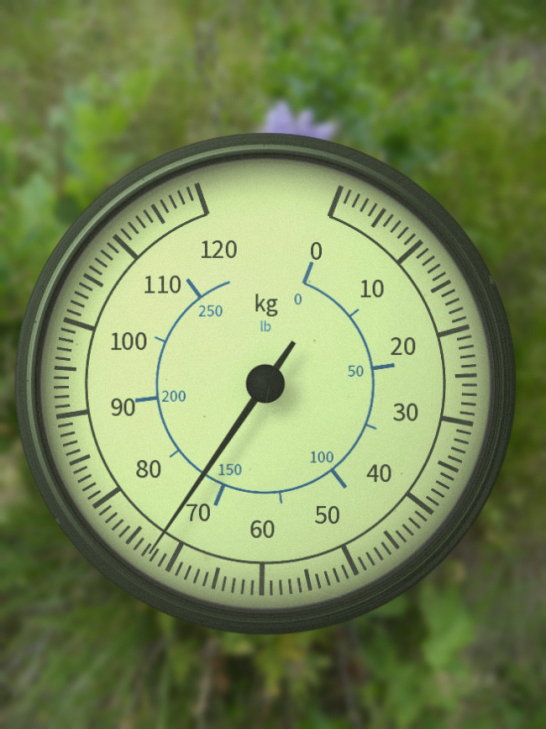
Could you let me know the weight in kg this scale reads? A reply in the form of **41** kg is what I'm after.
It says **72.5** kg
